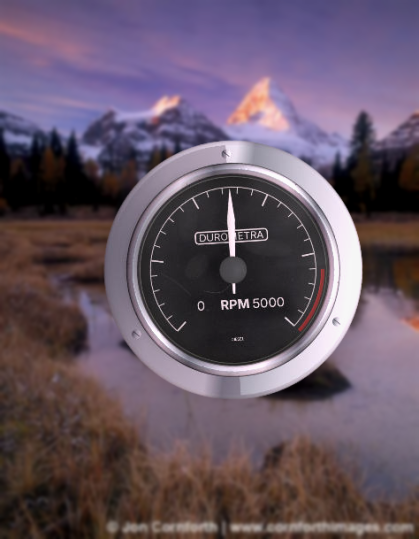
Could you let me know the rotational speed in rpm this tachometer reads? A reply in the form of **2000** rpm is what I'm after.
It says **2500** rpm
